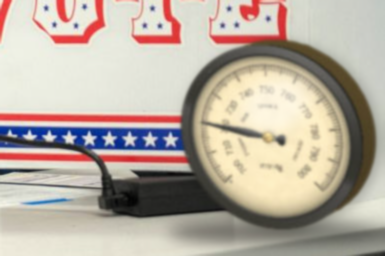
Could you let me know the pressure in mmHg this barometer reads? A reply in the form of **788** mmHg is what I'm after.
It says **720** mmHg
